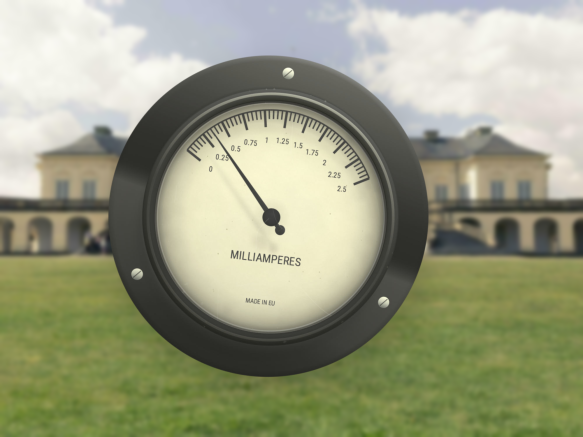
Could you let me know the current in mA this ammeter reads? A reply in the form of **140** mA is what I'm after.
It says **0.35** mA
